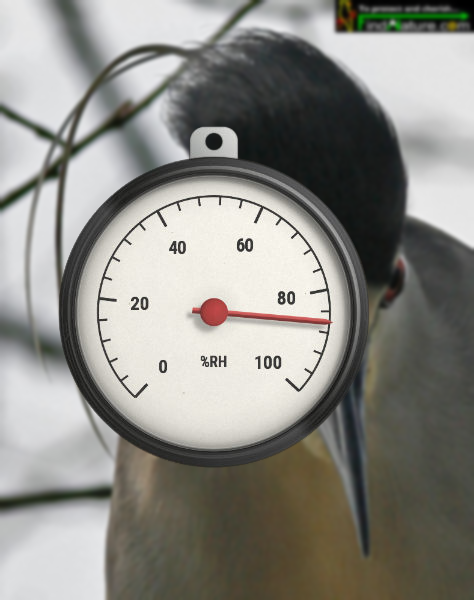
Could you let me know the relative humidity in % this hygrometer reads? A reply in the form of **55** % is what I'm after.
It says **86** %
